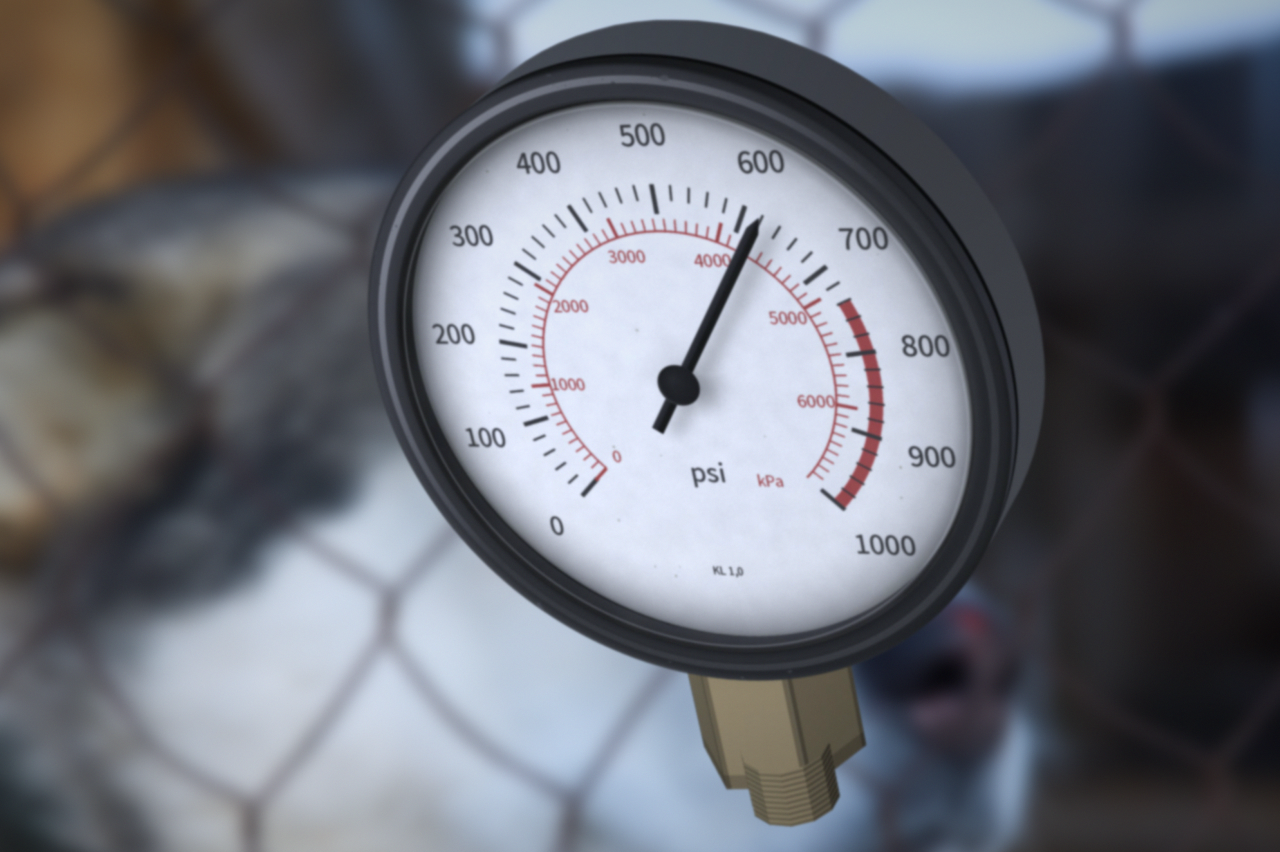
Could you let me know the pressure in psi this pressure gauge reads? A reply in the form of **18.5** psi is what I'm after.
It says **620** psi
